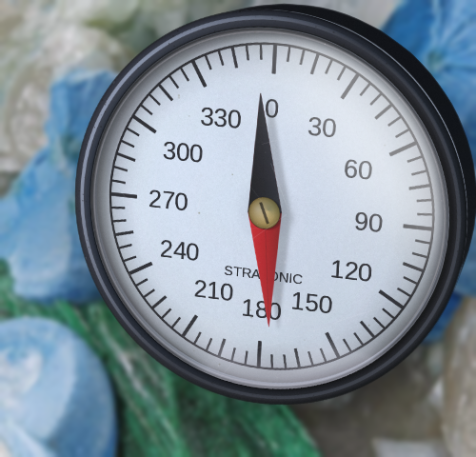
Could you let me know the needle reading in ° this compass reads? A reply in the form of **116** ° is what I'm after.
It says **175** °
